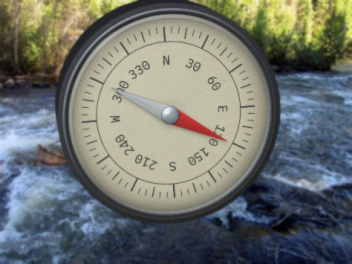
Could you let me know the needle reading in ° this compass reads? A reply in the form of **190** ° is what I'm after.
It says **120** °
